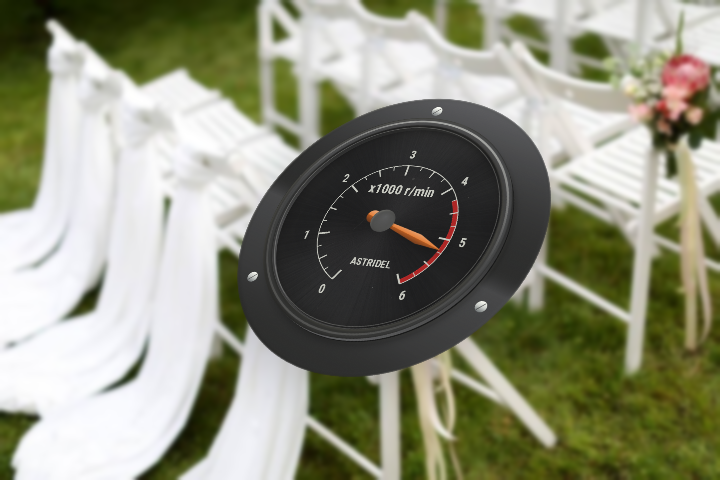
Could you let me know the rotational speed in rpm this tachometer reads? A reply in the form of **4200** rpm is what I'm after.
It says **5250** rpm
